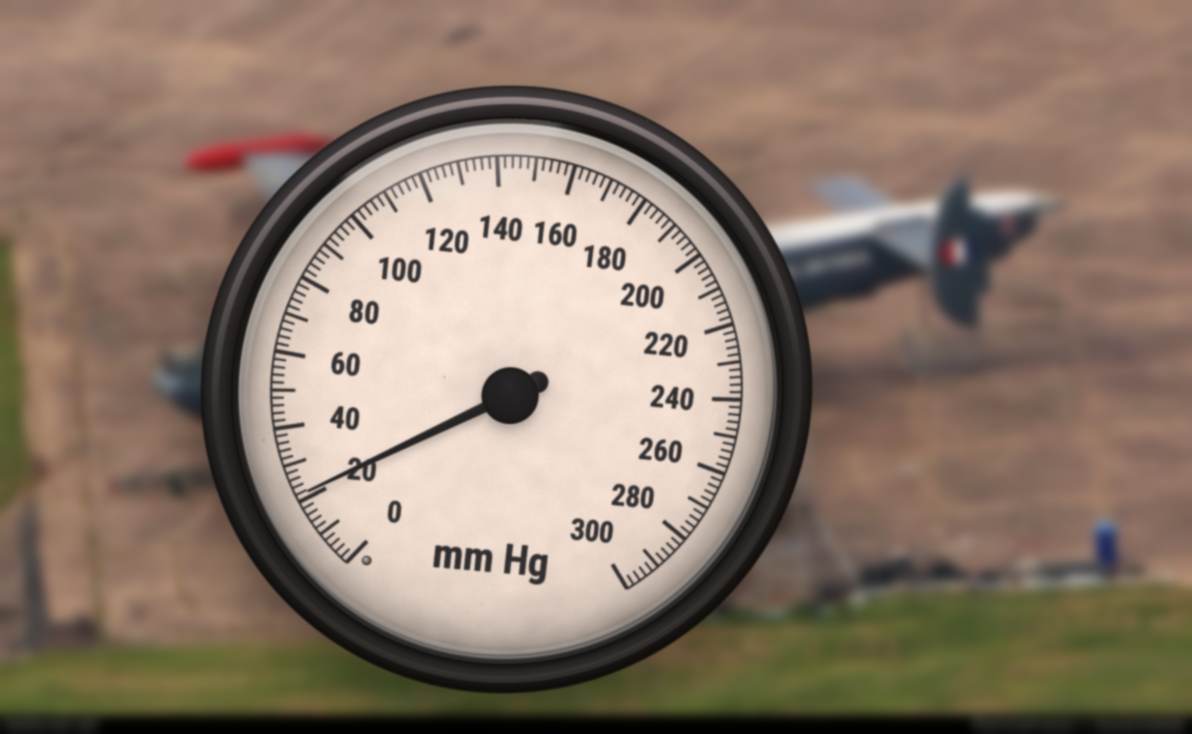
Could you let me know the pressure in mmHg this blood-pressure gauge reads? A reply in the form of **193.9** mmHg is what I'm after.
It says **22** mmHg
